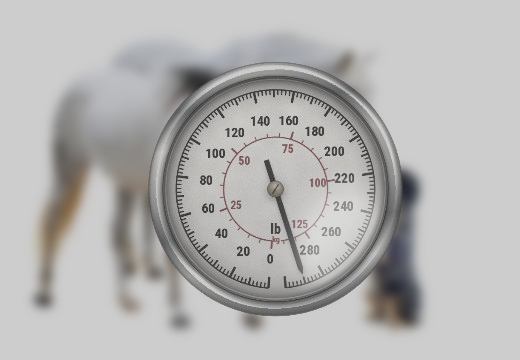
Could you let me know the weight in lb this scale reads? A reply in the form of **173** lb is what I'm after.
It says **290** lb
